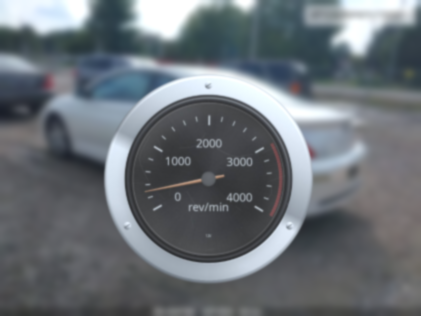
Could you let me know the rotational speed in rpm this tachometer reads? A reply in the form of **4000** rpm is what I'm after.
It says **300** rpm
